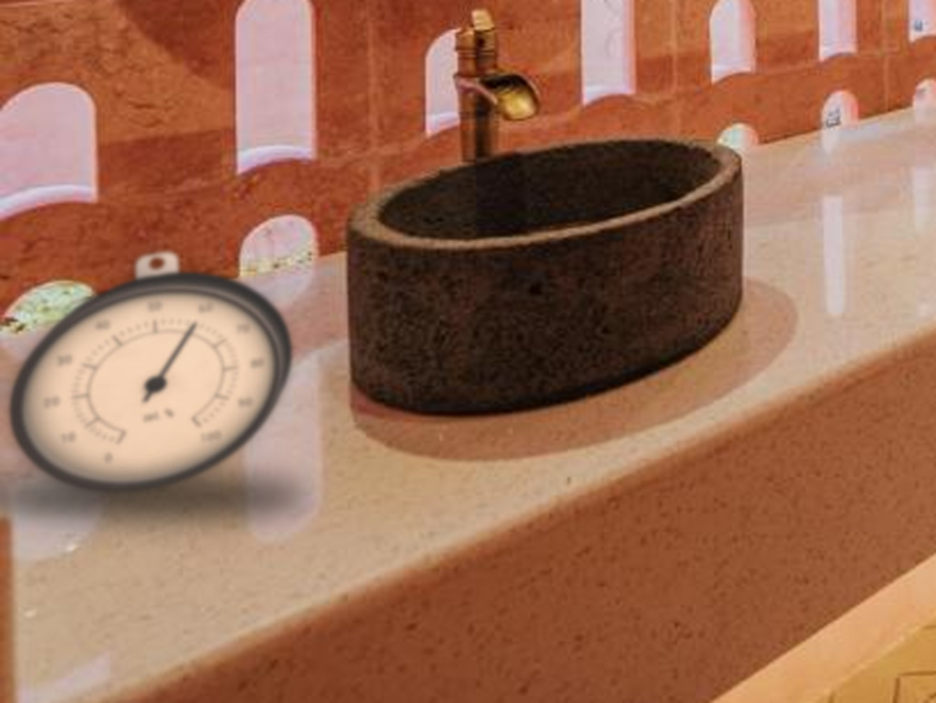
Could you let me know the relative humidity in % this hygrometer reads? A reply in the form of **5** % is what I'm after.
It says **60** %
